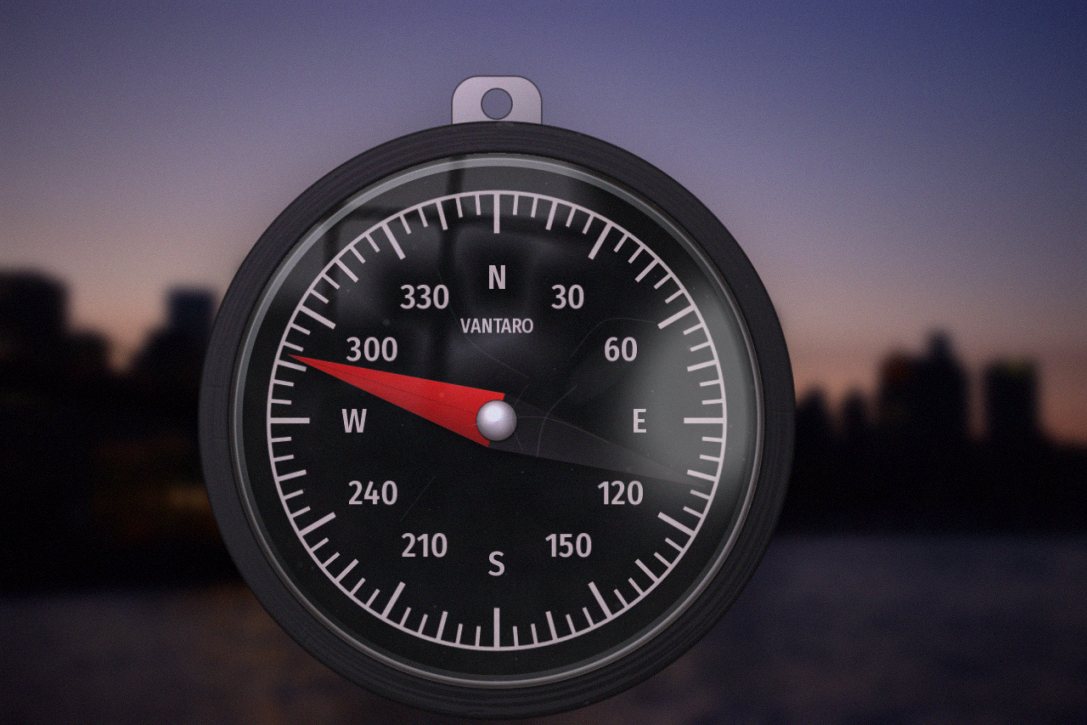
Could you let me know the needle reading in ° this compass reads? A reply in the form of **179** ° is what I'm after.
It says **287.5** °
